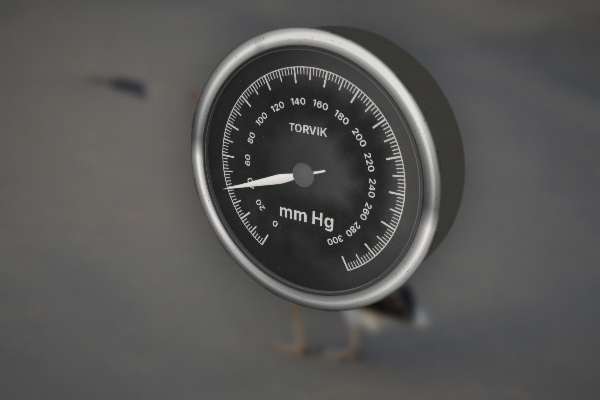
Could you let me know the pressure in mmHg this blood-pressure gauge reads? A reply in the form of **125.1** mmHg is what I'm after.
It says **40** mmHg
